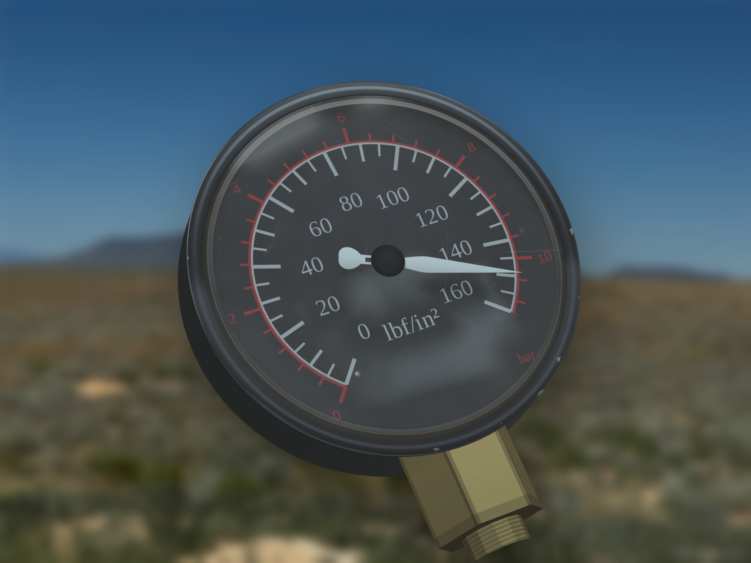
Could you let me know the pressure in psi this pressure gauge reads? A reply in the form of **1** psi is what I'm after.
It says **150** psi
